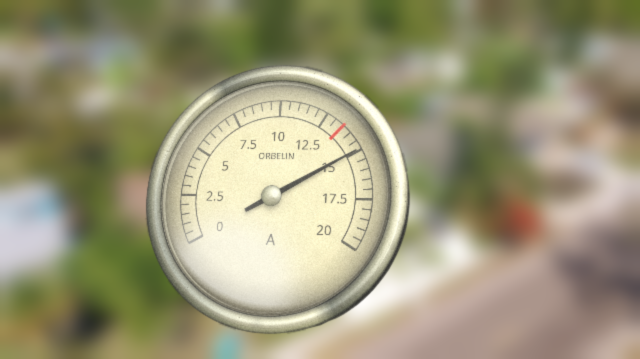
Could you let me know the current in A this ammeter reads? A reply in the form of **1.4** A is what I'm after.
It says **15** A
